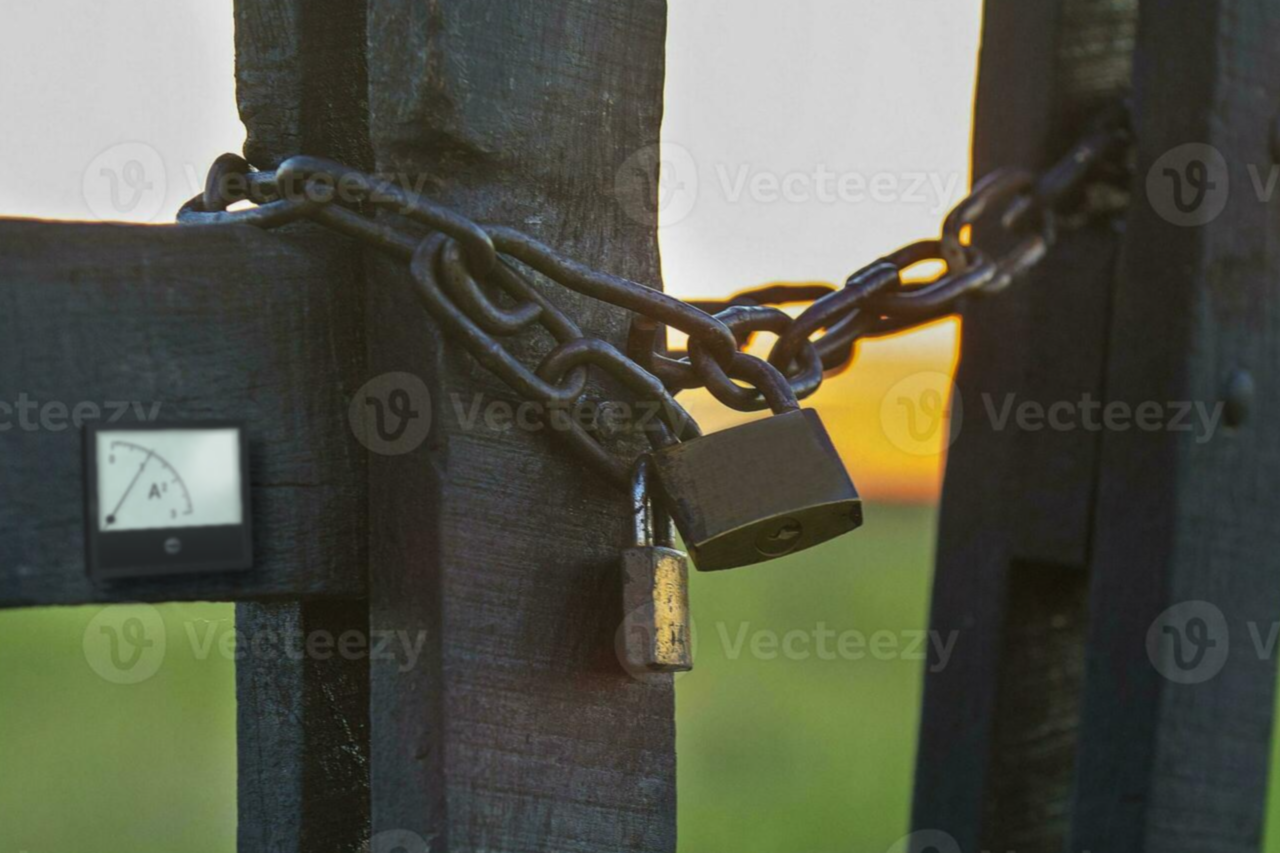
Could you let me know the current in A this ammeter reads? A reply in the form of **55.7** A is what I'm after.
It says **1** A
